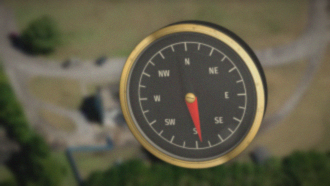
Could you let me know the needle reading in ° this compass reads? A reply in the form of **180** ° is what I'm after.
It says **172.5** °
